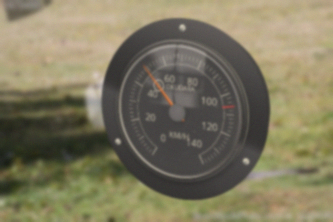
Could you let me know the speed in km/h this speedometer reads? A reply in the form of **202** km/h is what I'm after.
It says **50** km/h
